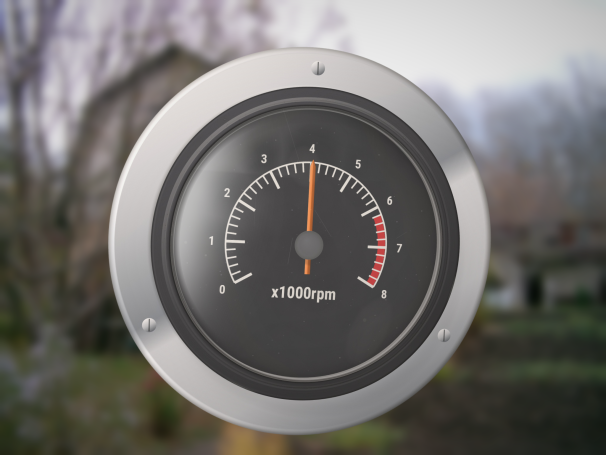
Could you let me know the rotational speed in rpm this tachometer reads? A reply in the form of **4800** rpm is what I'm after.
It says **4000** rpm
